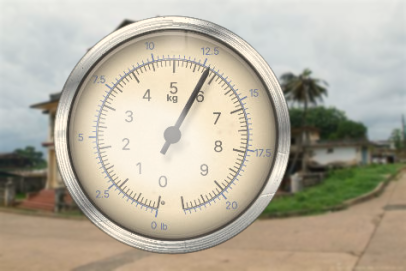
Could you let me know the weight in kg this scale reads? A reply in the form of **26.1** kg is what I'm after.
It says **5.8** kg
